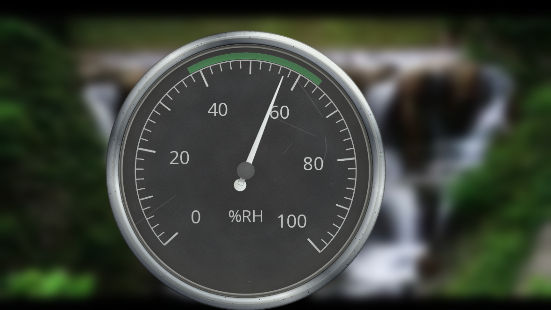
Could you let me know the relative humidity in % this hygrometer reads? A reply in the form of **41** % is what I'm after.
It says **57** %
